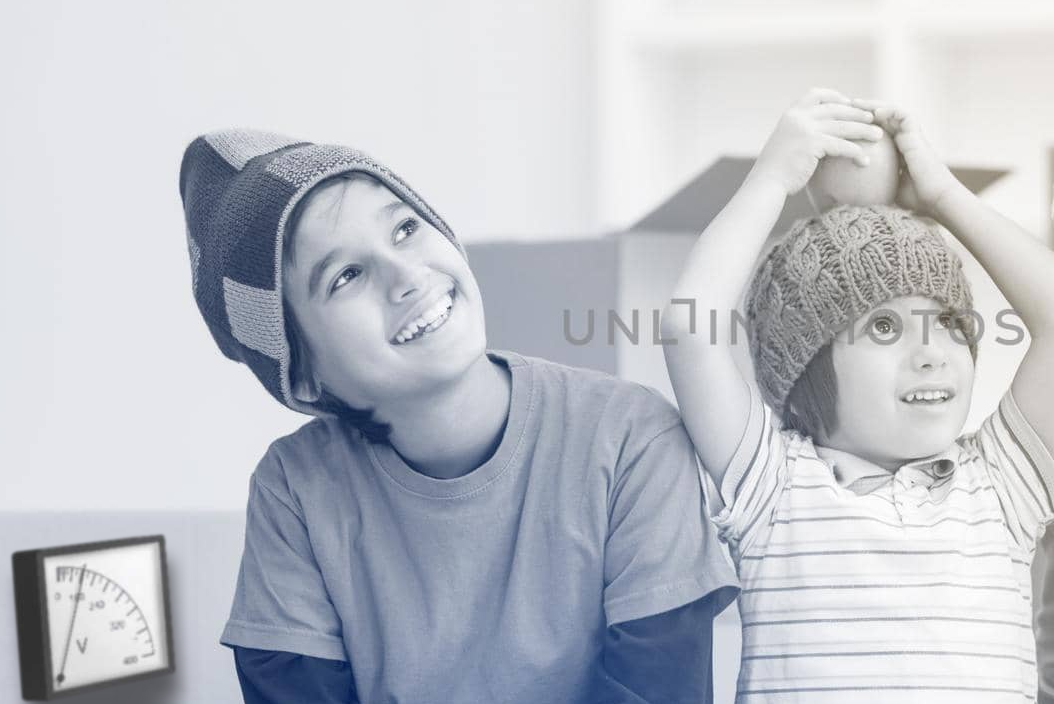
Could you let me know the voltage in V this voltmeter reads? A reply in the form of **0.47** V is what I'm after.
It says **160** V
